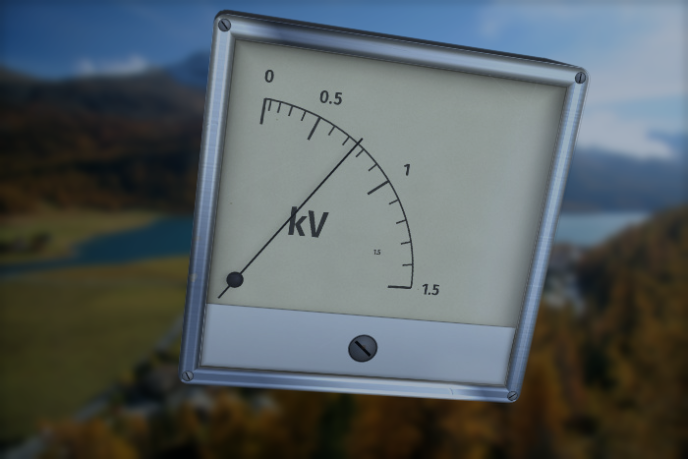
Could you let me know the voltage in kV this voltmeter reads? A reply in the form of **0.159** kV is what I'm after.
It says **0.75** kV
